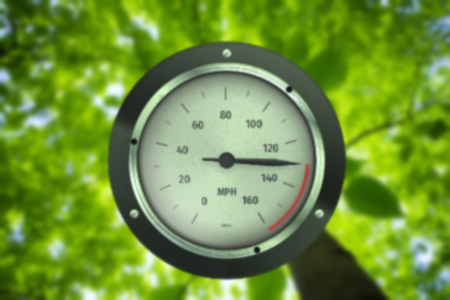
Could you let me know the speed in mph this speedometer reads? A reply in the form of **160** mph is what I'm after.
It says **130** mph
